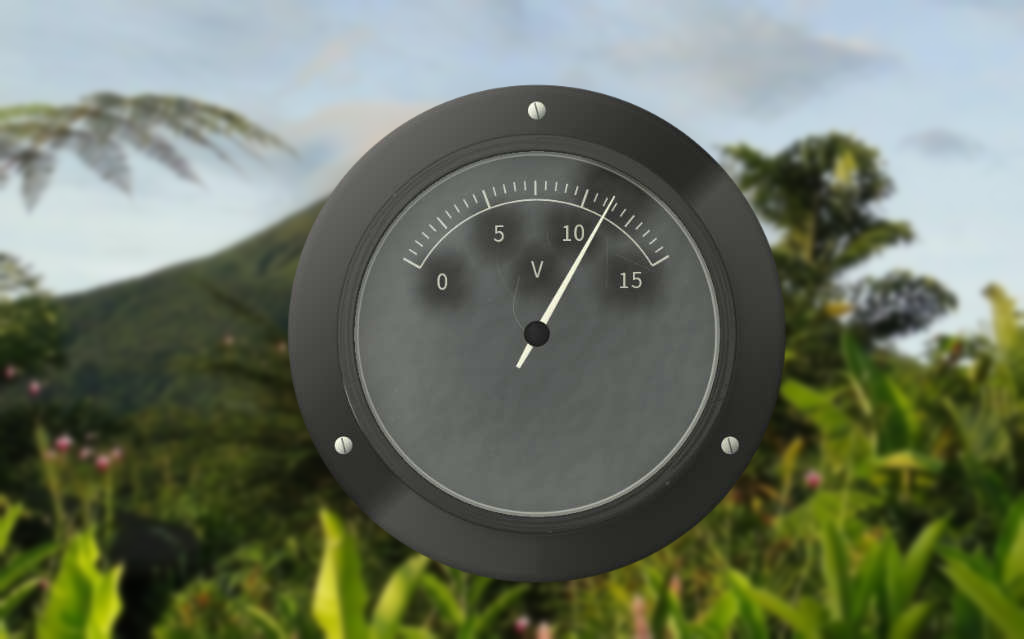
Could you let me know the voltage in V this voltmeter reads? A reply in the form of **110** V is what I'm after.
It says **11.25** V
